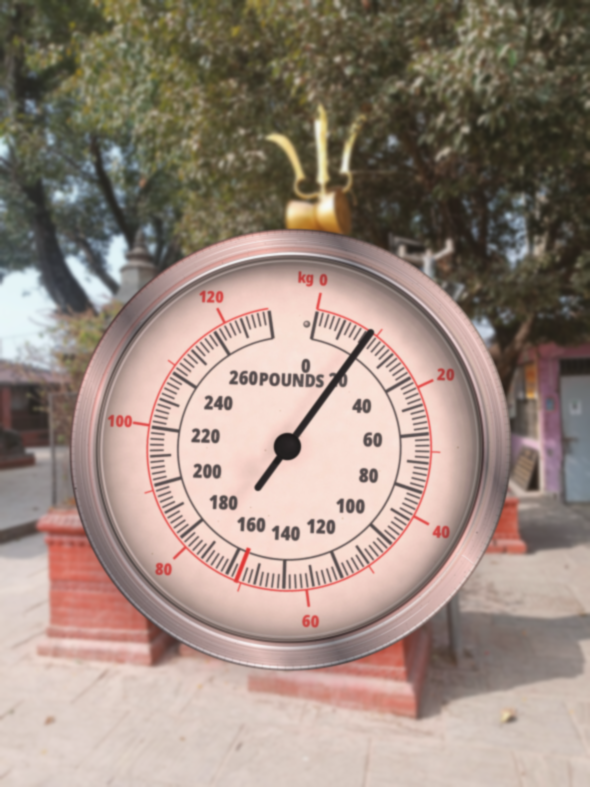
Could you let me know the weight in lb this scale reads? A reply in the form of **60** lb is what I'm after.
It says **20** lb
